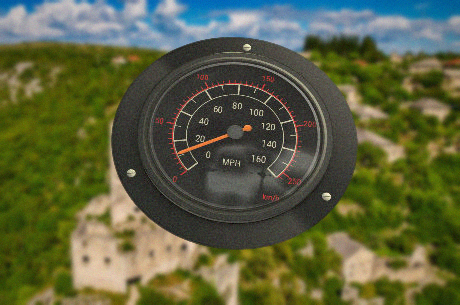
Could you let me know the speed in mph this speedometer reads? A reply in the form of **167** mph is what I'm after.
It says **10** mph
